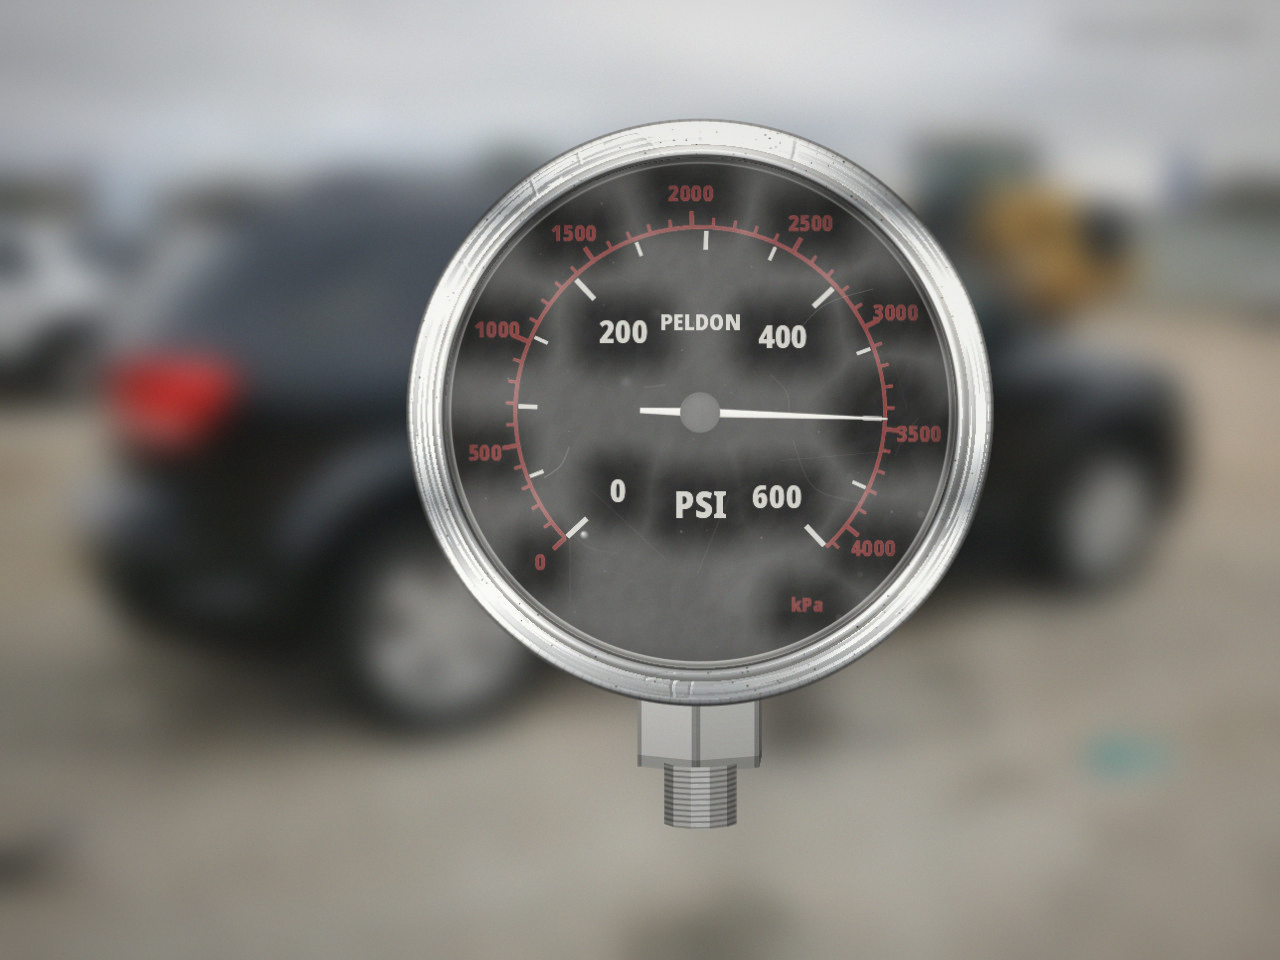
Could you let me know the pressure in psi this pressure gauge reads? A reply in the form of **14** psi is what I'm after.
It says **500** psi
